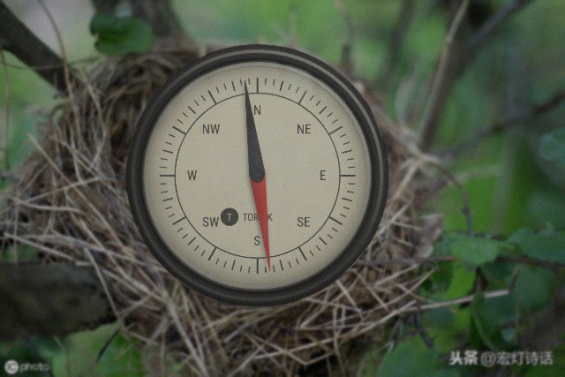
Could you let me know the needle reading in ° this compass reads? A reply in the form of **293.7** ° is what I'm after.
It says **172.5** °
